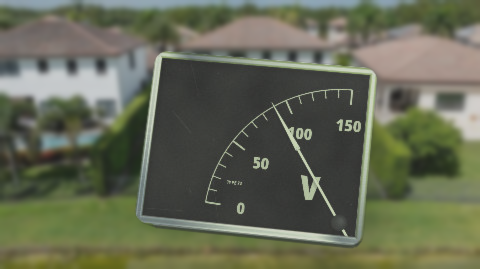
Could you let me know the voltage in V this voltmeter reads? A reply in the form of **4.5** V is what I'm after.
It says **90** V
